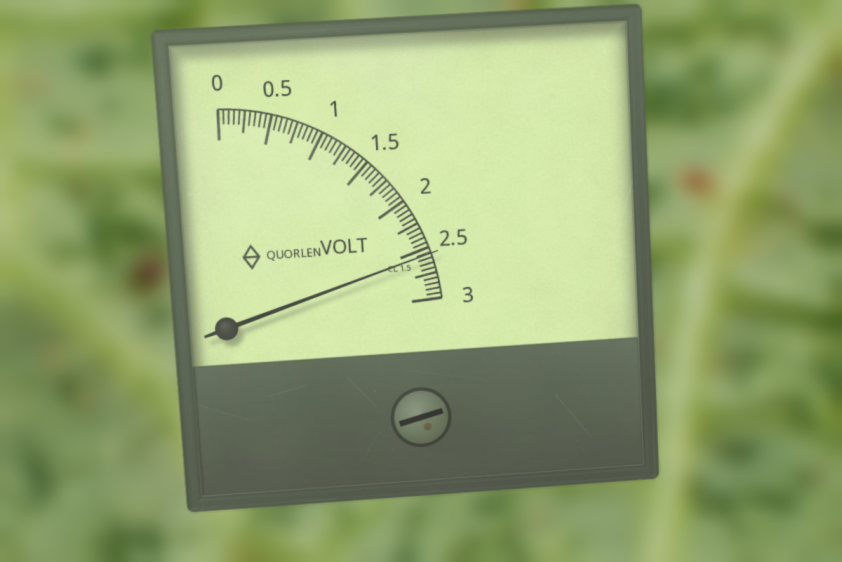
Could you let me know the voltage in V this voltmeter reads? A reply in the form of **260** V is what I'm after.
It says **2.55** V
